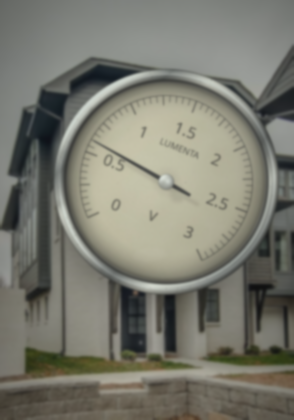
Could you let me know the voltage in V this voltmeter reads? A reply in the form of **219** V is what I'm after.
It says **0.6** V
